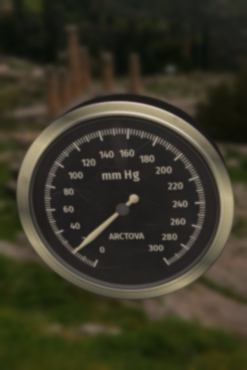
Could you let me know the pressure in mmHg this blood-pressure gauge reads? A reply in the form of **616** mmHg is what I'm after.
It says **20** mmHg
